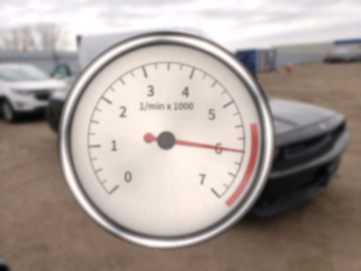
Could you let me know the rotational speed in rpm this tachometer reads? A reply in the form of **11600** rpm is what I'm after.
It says **6000** rpm
